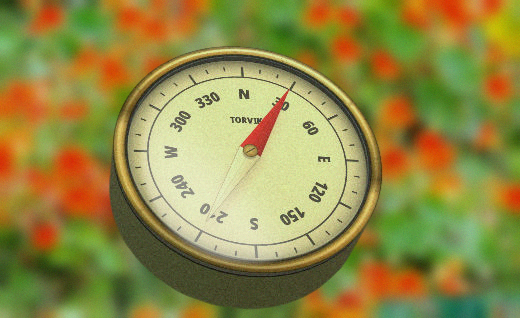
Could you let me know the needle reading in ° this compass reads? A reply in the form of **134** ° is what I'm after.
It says **30** °
